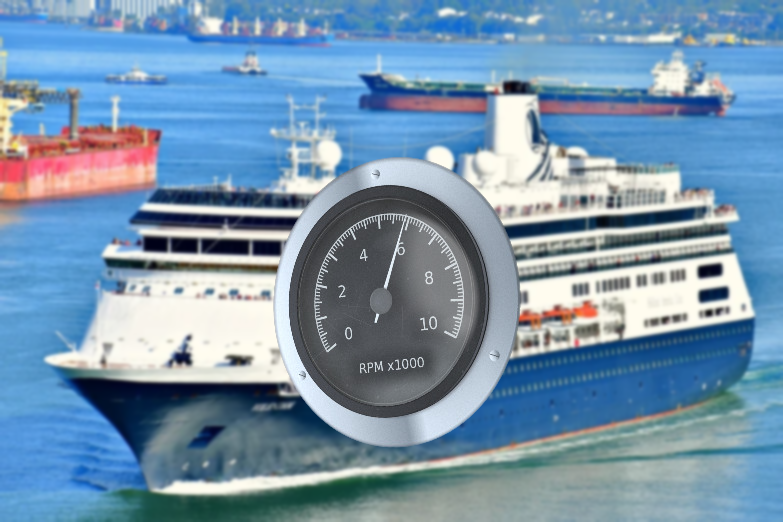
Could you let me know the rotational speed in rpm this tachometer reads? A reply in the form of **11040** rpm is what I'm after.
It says **6000** rpm
